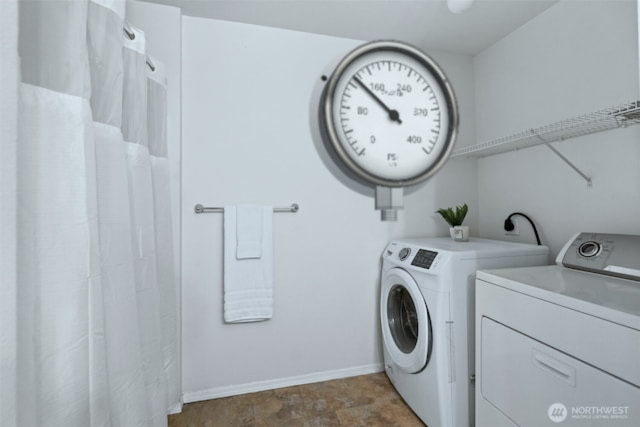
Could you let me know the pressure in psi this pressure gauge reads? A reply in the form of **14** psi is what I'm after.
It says **130** psi
